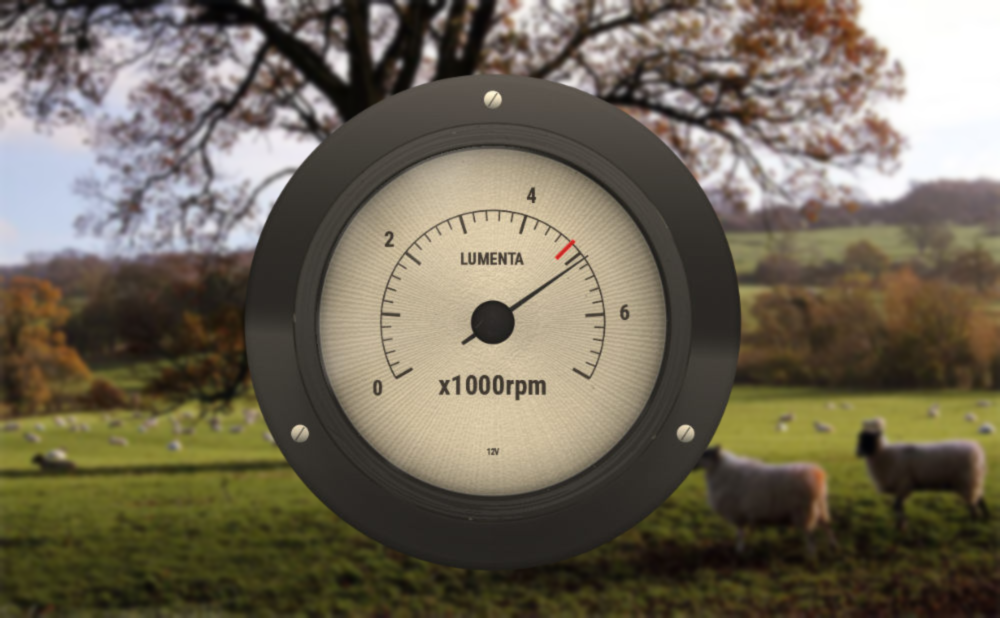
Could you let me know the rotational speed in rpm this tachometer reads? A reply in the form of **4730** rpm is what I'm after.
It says **5100** rpm
